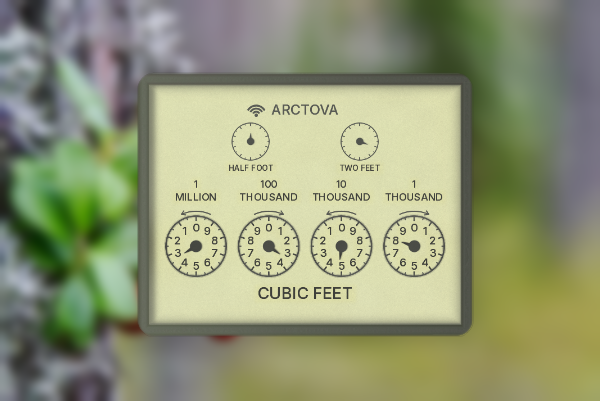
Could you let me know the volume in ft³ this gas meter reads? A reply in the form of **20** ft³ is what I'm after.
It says **334800** ft³
